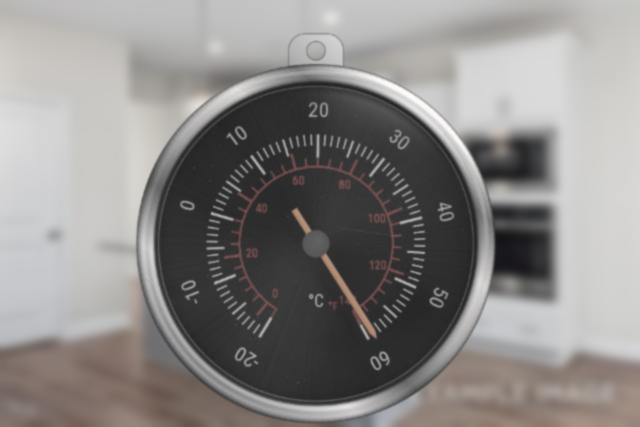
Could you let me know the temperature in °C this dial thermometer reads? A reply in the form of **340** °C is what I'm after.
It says **59** °C
